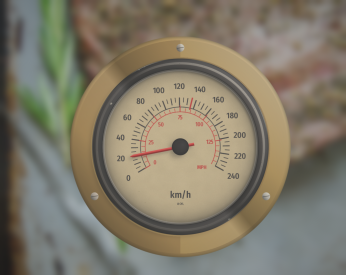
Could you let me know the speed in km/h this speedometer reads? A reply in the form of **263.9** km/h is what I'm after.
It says **20** km/h
